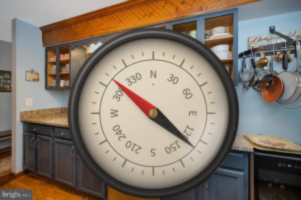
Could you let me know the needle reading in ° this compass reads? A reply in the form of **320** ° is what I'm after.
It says **310** °
